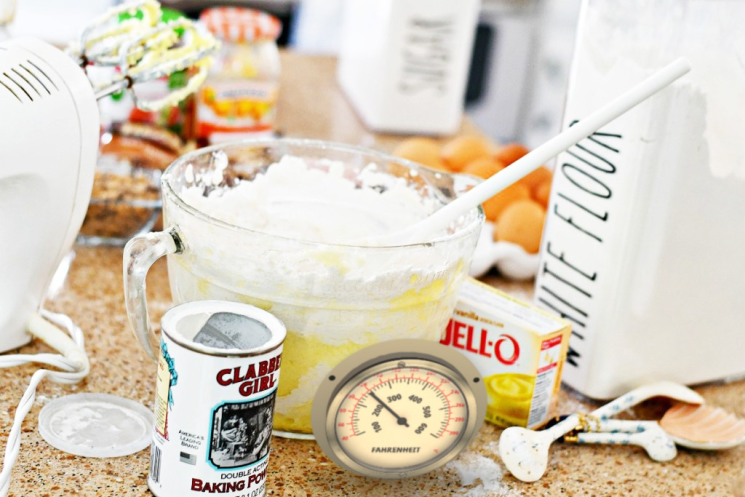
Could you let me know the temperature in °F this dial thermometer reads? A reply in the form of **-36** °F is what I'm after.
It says **250** °F
